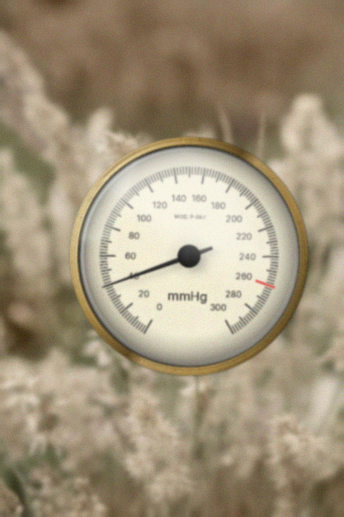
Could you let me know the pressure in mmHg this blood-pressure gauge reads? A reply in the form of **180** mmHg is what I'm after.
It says **40** mmHg
